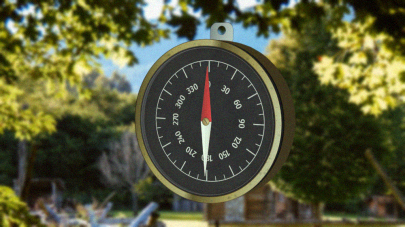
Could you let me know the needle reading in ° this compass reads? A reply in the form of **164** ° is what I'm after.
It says **0** °
